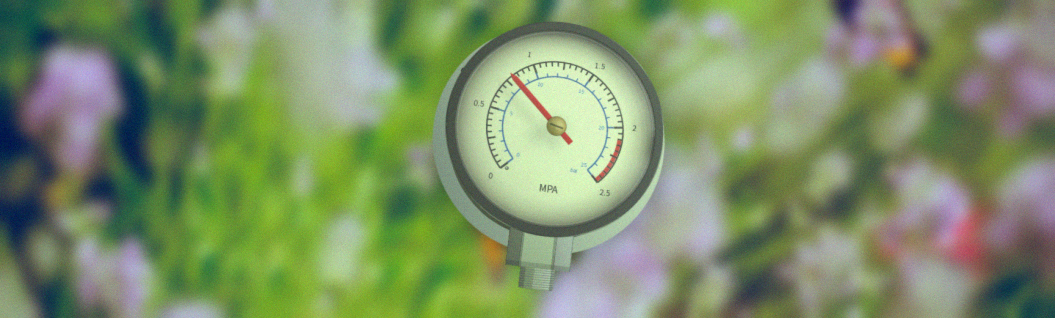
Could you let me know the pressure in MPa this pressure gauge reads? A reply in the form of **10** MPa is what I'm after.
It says **0.8** MPa
